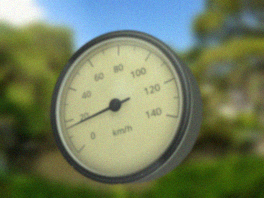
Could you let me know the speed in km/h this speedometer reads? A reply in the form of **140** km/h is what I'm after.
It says **15** km/h
